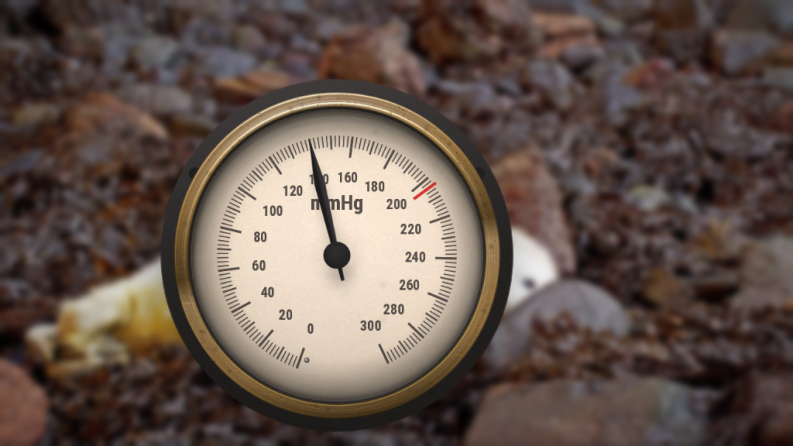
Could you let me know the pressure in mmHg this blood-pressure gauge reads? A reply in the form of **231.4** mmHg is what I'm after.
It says **140** mmHg
